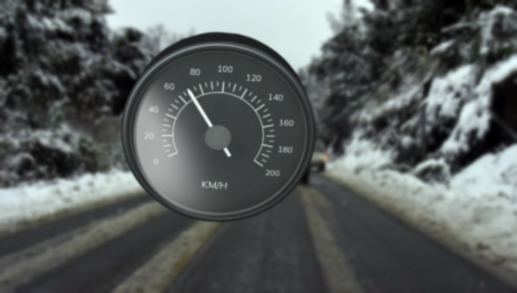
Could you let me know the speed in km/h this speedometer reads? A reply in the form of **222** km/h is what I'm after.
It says **70** km/h
